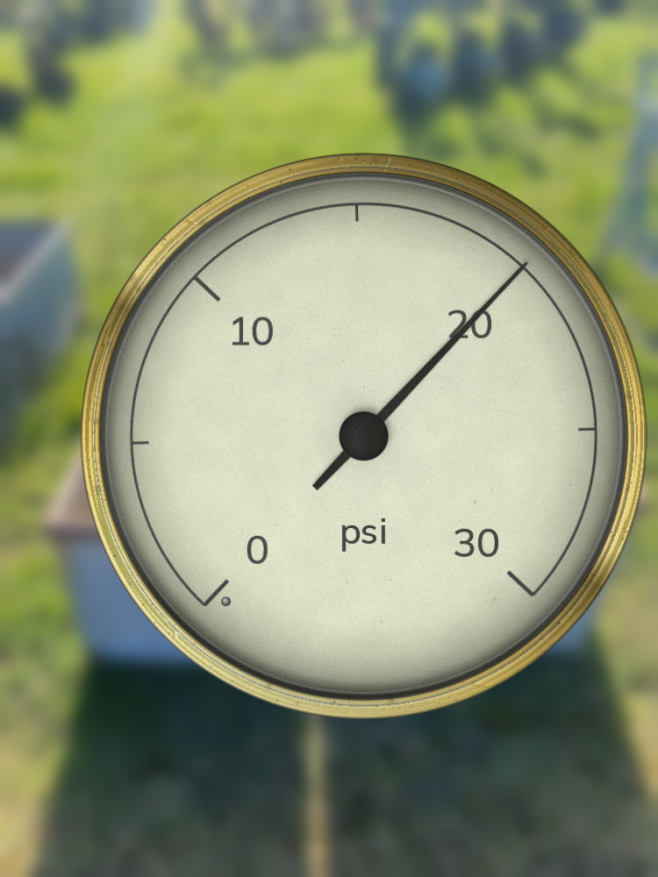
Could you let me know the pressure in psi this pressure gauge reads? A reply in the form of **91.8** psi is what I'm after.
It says **20** psi
